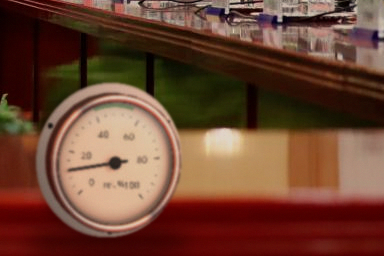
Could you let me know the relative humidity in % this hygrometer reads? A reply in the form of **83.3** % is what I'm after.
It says **12** %
